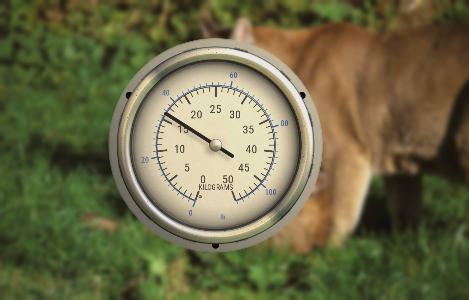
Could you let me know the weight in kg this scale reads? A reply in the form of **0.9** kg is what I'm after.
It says **16** kg
